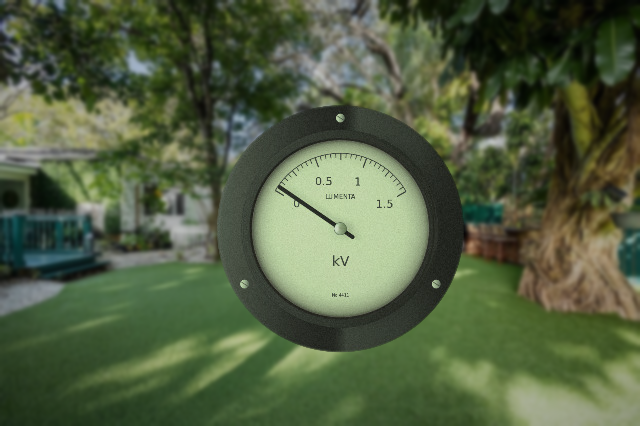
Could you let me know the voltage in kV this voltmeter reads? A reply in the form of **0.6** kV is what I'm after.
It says **0.05** kV
